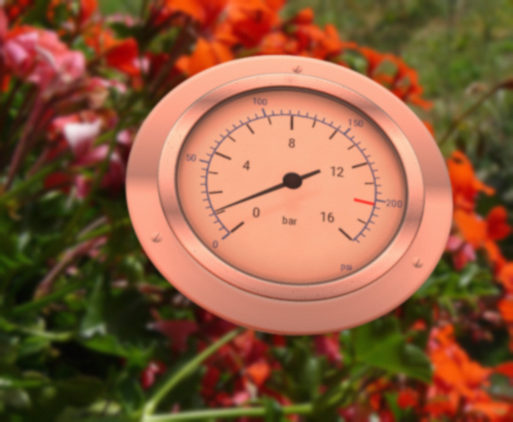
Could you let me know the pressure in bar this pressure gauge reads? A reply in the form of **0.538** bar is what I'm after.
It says **1** bar
